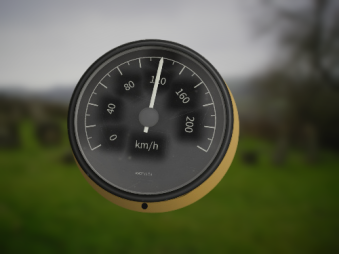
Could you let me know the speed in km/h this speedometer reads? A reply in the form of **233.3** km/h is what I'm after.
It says **120** km/h
